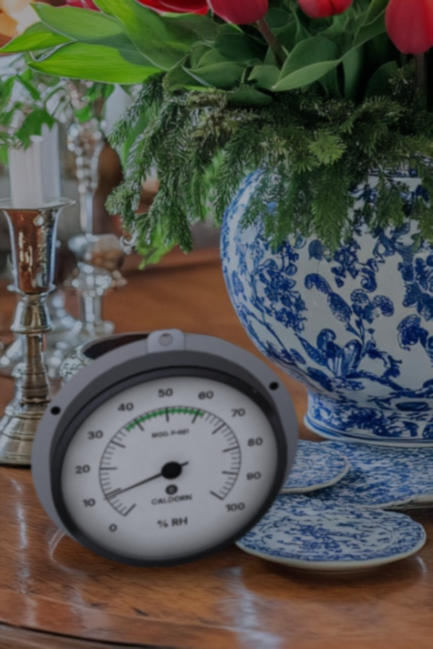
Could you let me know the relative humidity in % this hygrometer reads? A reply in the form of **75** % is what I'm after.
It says **10** %
